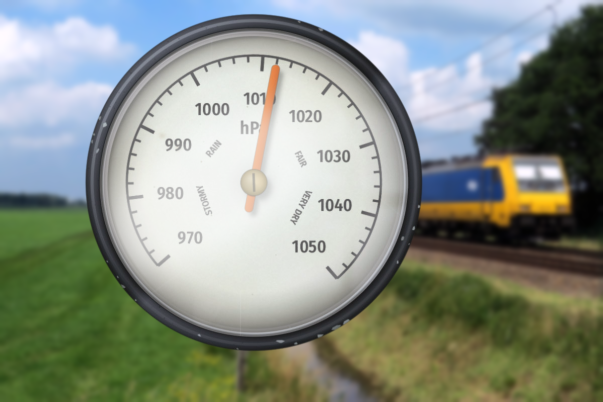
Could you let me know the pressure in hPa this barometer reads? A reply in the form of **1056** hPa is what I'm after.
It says **1012** hPa
